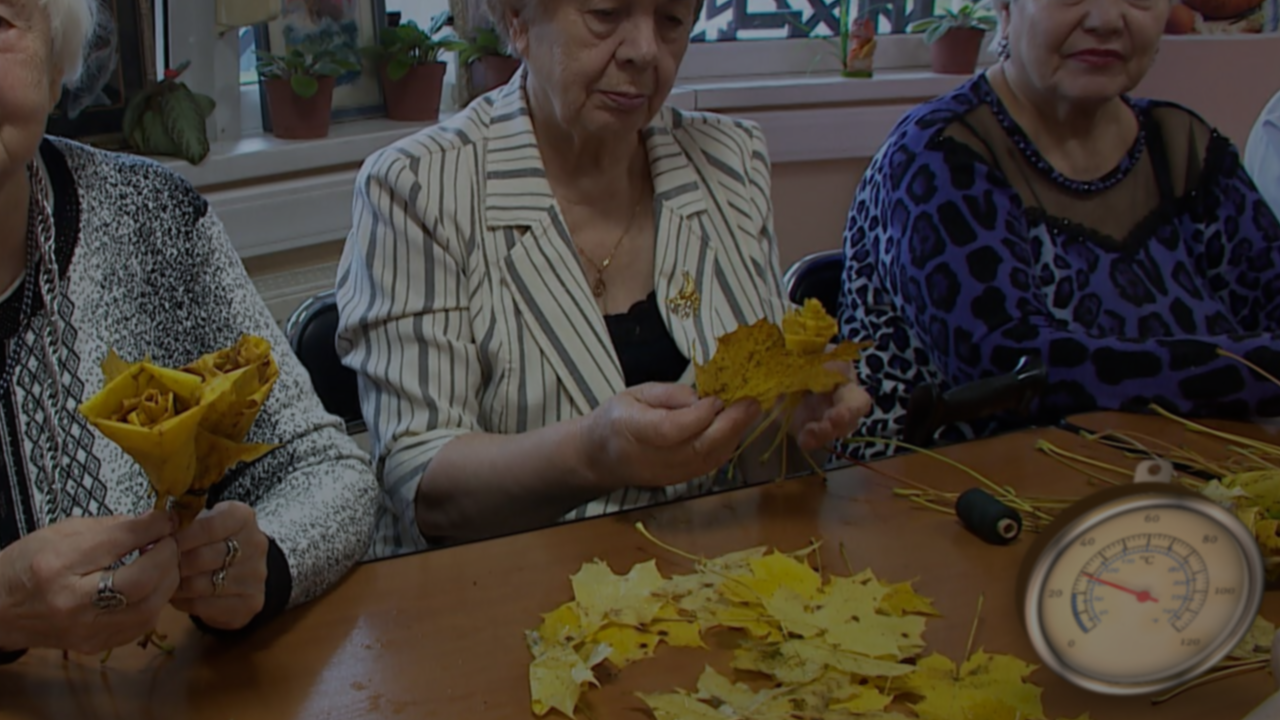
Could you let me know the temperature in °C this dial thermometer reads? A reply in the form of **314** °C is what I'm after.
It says **30** °C
